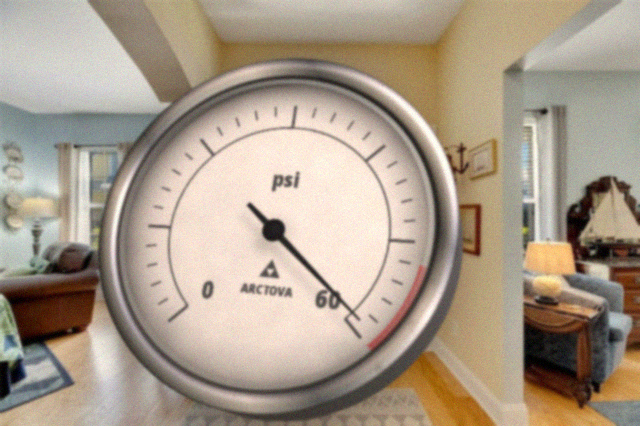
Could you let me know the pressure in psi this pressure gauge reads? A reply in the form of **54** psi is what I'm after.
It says **59** psi
